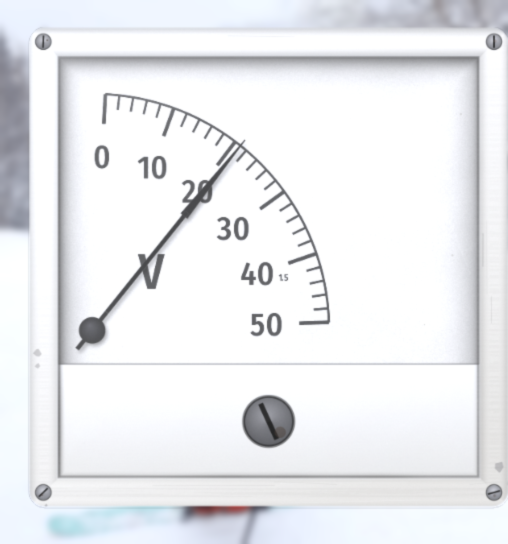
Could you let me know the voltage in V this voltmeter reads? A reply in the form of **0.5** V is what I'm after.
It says **21** V
